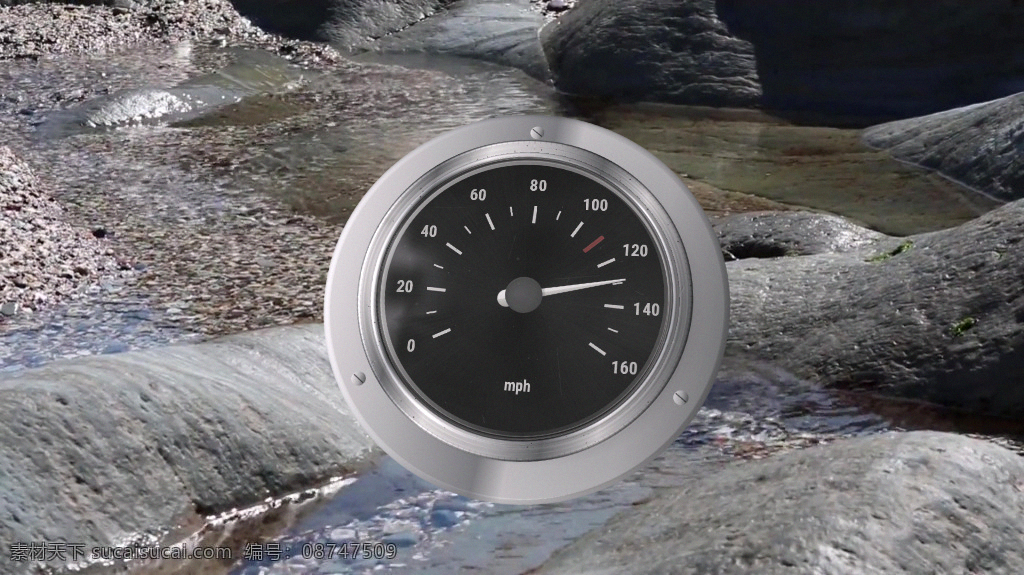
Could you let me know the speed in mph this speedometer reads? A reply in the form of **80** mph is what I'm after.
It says **130** mph
